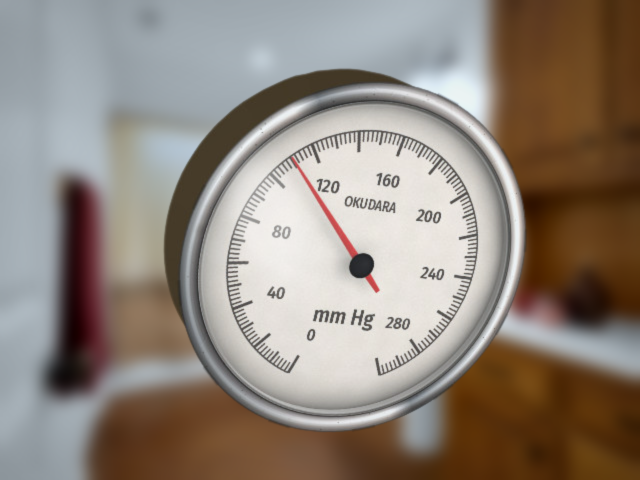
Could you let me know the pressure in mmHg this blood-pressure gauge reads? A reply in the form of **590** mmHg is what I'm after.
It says **110** mmHg
